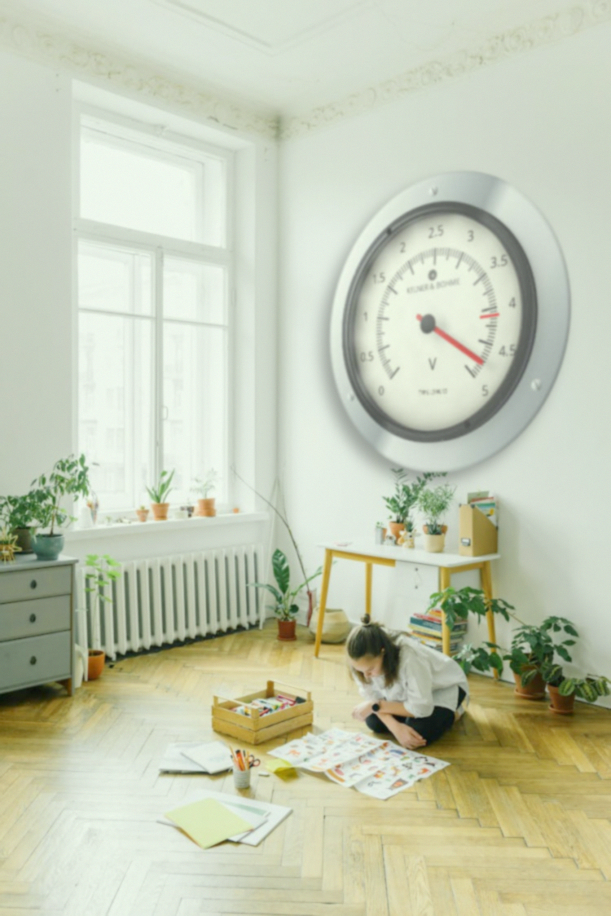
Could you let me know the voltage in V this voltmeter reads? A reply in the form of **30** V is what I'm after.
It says **4.75** V
